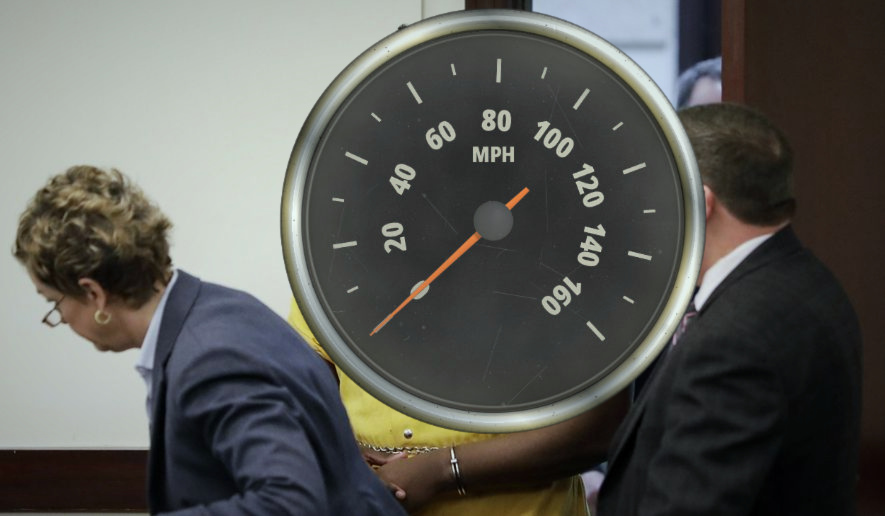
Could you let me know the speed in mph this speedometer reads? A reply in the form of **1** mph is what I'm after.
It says **0** mph
